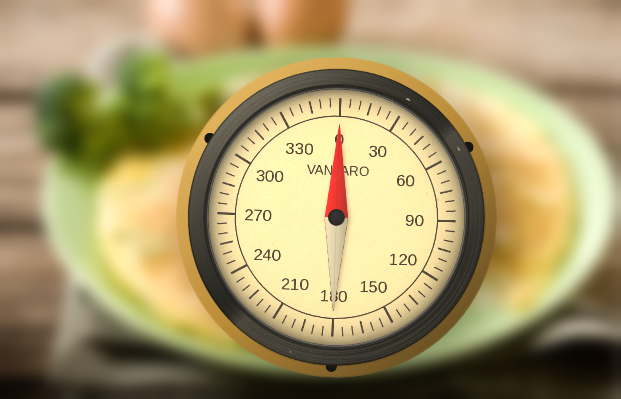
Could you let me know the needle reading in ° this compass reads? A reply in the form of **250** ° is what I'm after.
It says **0** °
